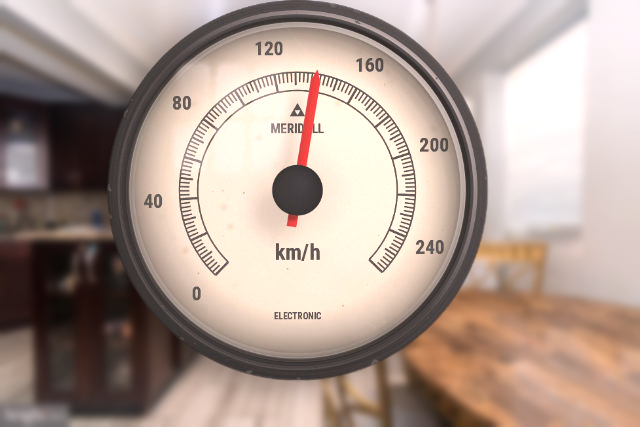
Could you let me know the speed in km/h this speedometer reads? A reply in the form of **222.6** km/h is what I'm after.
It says **140** km/h
